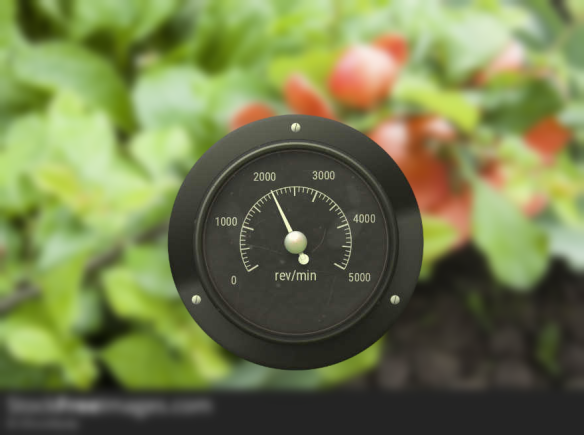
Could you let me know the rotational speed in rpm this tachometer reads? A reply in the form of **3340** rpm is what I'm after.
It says **2000** rpm
